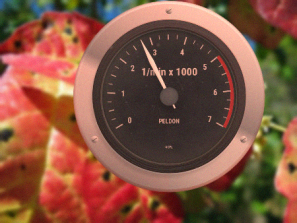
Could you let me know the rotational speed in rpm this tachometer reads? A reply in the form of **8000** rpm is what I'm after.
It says **2750** rpm
